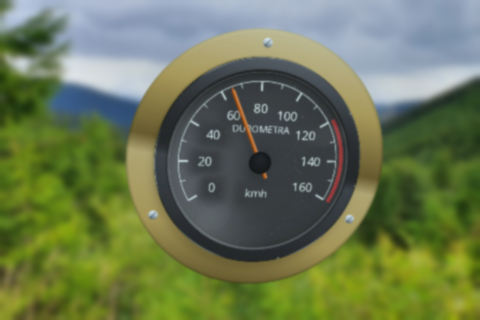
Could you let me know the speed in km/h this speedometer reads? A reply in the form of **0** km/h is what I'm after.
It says **65** km/h
